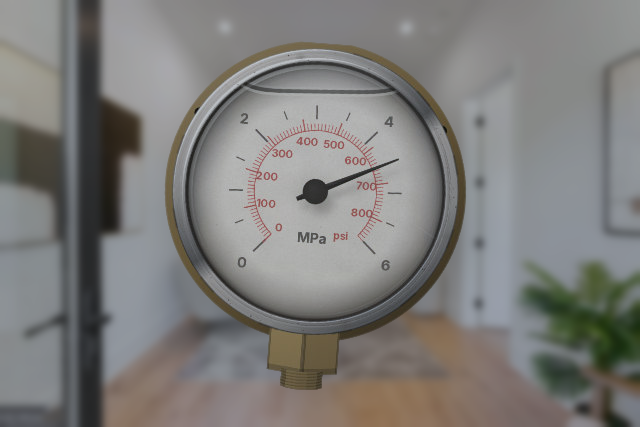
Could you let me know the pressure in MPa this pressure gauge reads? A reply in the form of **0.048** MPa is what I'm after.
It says **4.5** MPa
